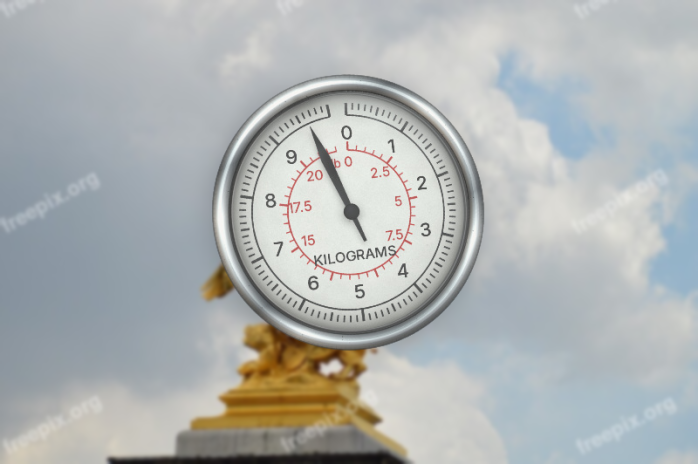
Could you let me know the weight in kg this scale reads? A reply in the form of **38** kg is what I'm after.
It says **9.6** kg
